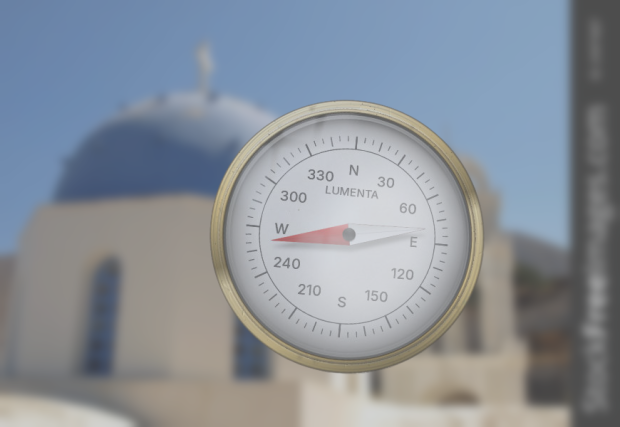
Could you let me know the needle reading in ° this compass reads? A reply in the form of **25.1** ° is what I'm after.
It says **260** °
